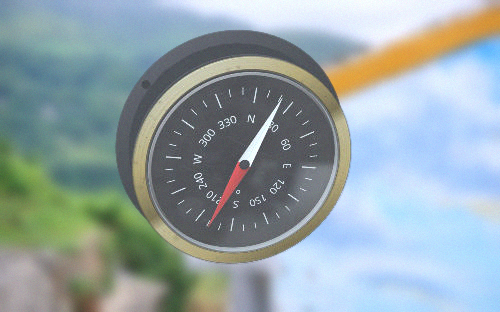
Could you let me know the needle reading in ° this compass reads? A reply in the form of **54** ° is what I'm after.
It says **200** °
